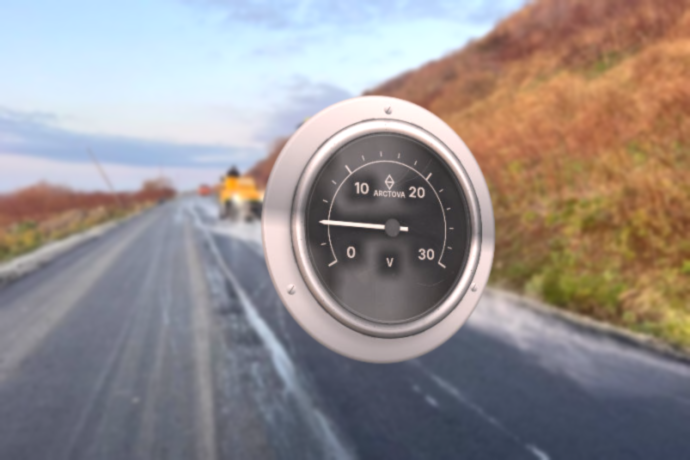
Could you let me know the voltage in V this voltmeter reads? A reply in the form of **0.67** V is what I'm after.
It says **4** V
